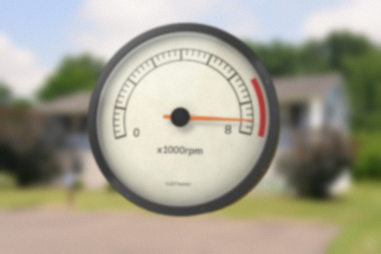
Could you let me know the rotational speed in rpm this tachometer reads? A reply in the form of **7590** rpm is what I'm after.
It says **7600** rpm
